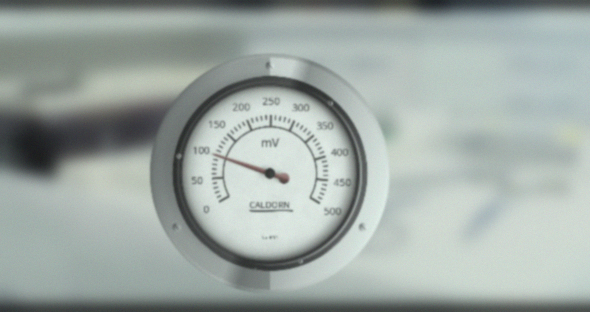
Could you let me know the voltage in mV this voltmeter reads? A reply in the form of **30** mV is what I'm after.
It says **100** mV
